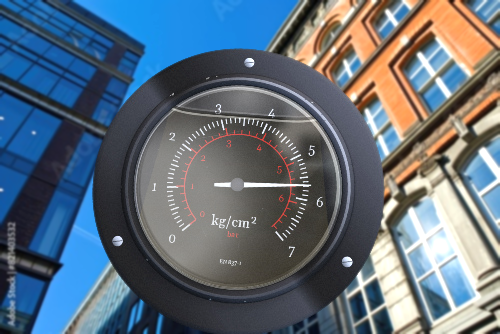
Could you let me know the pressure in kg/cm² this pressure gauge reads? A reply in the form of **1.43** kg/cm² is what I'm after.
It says **5.7** kg/cm²
